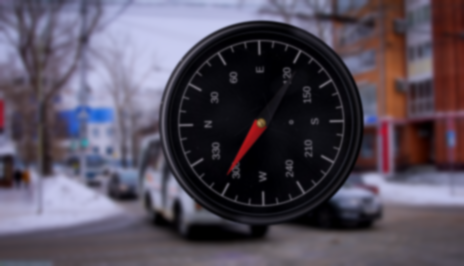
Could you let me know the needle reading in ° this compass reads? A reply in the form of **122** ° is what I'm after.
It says **305** °
